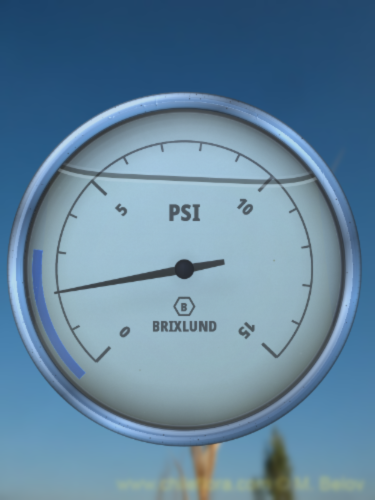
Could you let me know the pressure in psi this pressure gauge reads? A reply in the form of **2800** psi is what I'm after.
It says **2** psi
